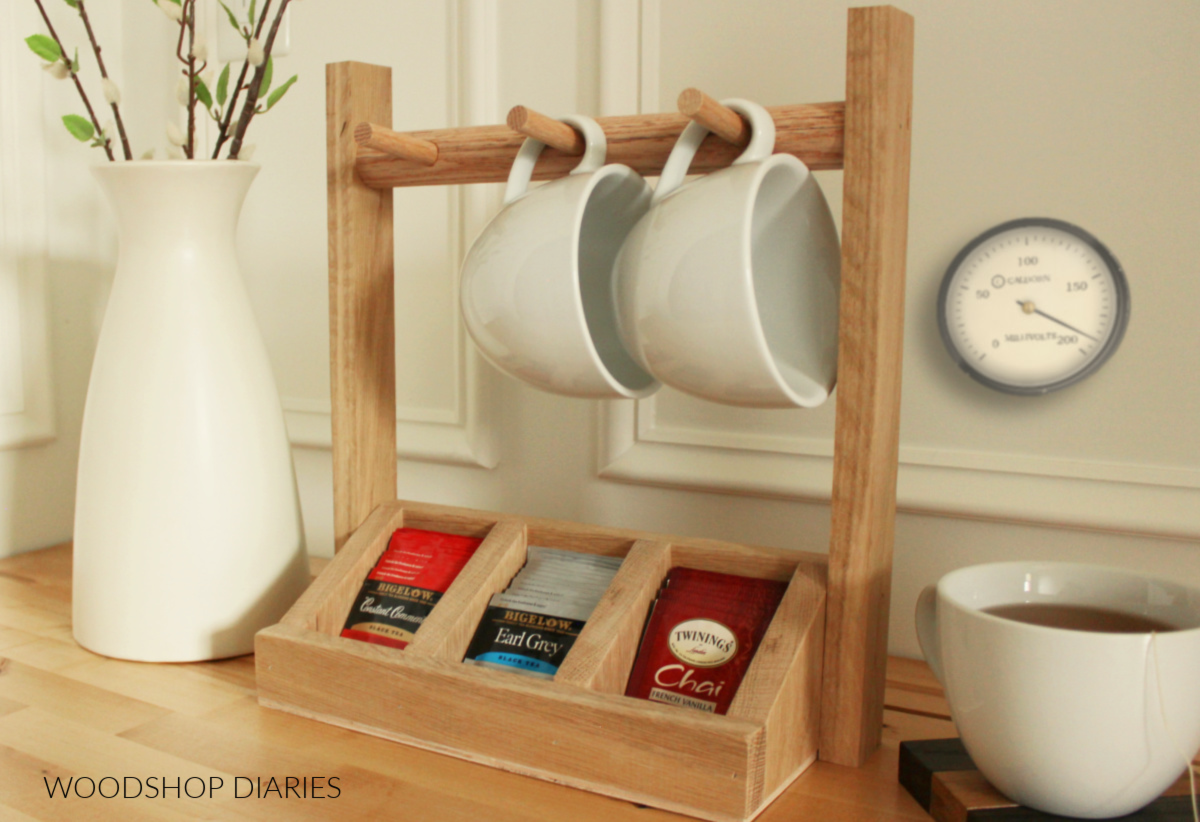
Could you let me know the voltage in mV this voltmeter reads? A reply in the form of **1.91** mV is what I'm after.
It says **190** mV
